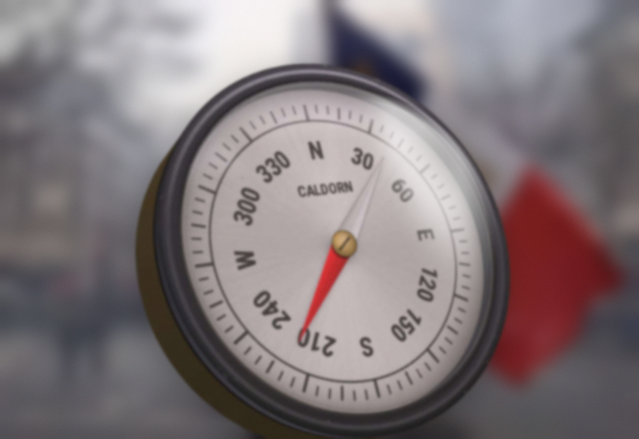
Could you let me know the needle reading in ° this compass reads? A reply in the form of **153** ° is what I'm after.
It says **220** °
